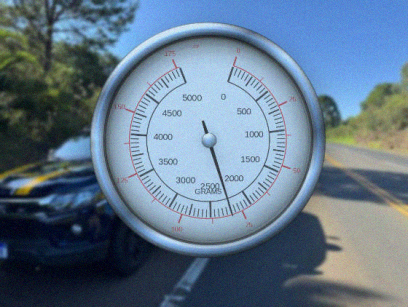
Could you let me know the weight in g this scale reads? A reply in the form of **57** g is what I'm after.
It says **2250** g
